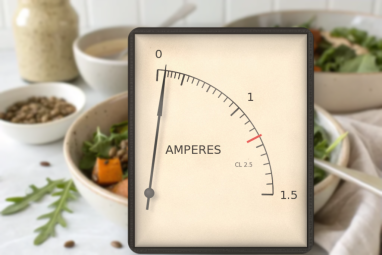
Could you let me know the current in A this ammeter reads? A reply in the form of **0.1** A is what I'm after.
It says **0.25** A
